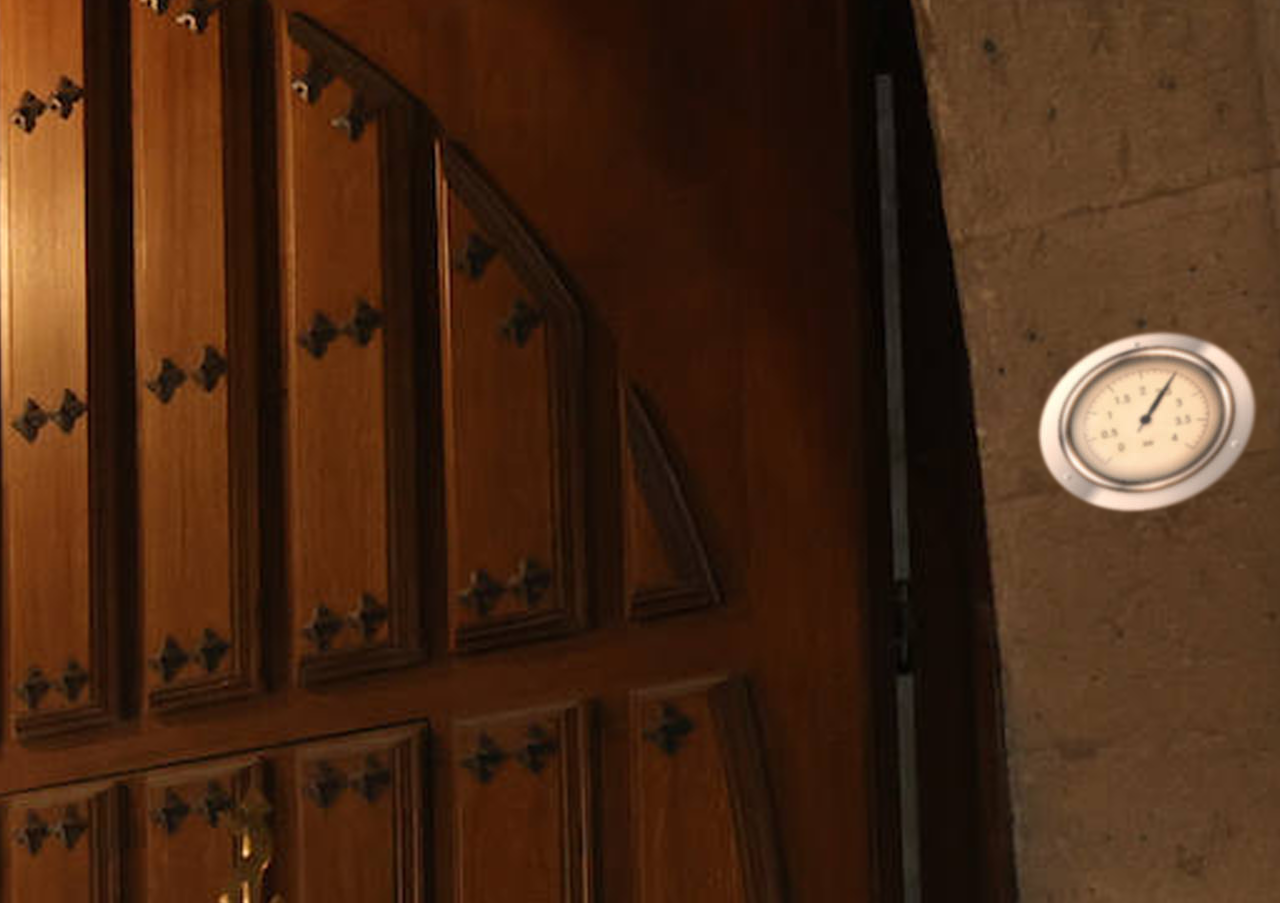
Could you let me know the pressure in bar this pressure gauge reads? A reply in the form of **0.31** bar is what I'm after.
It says **2.5** bar
